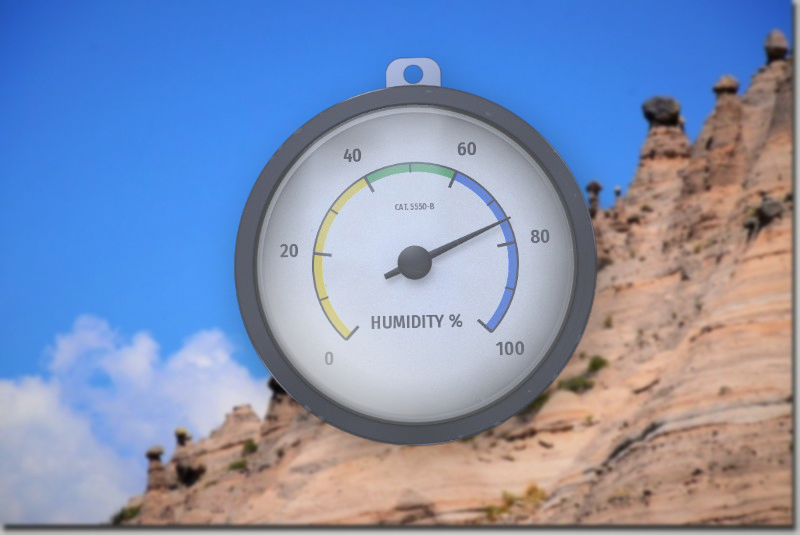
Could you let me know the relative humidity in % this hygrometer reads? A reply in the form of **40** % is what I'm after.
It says **75** %
